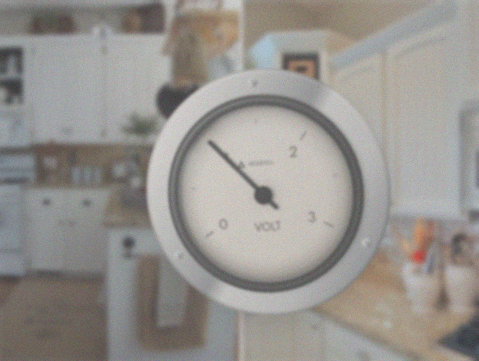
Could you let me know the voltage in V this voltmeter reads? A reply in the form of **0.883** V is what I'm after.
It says **1** V
